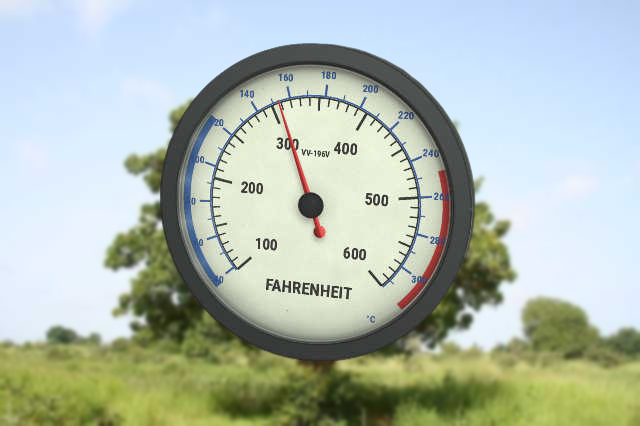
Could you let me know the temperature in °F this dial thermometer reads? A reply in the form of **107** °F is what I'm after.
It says **310** °F
